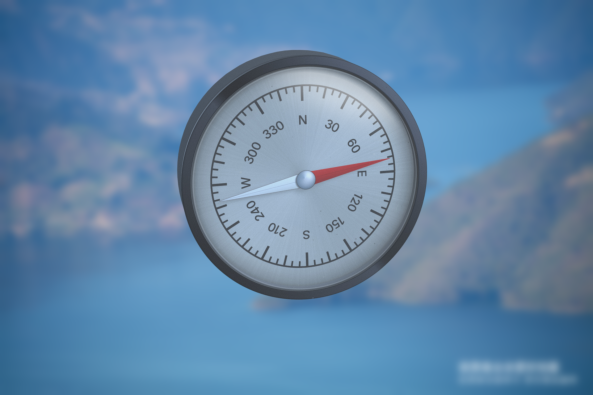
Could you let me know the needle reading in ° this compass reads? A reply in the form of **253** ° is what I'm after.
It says **80** °
